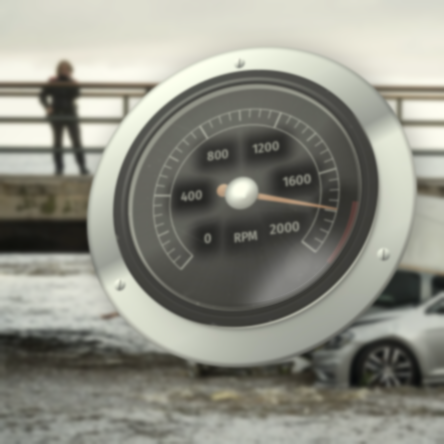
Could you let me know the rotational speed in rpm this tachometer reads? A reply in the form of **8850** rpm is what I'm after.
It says **1800** rpm
